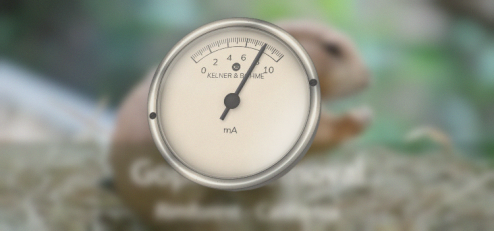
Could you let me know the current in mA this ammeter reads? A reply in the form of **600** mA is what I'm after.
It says **8** mA
